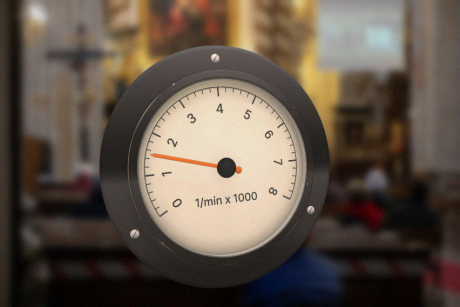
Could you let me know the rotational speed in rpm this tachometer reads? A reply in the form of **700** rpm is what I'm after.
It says **1500** rpm
